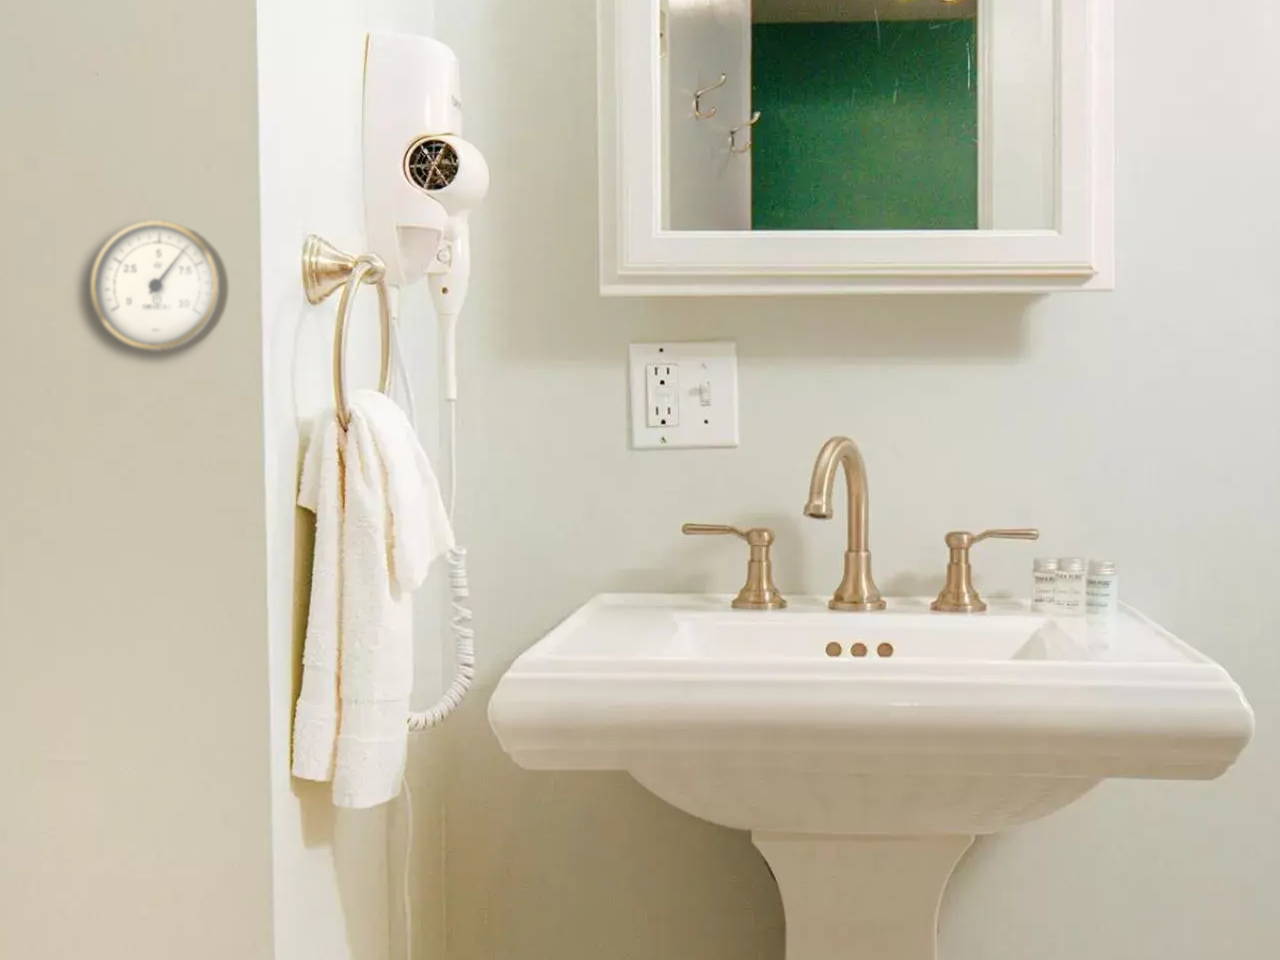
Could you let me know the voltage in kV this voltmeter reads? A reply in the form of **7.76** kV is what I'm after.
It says **6.5** kV
